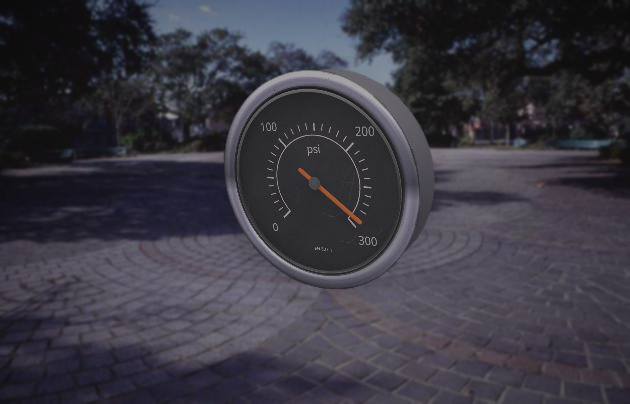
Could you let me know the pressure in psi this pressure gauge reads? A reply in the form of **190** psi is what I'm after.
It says **290** psi
